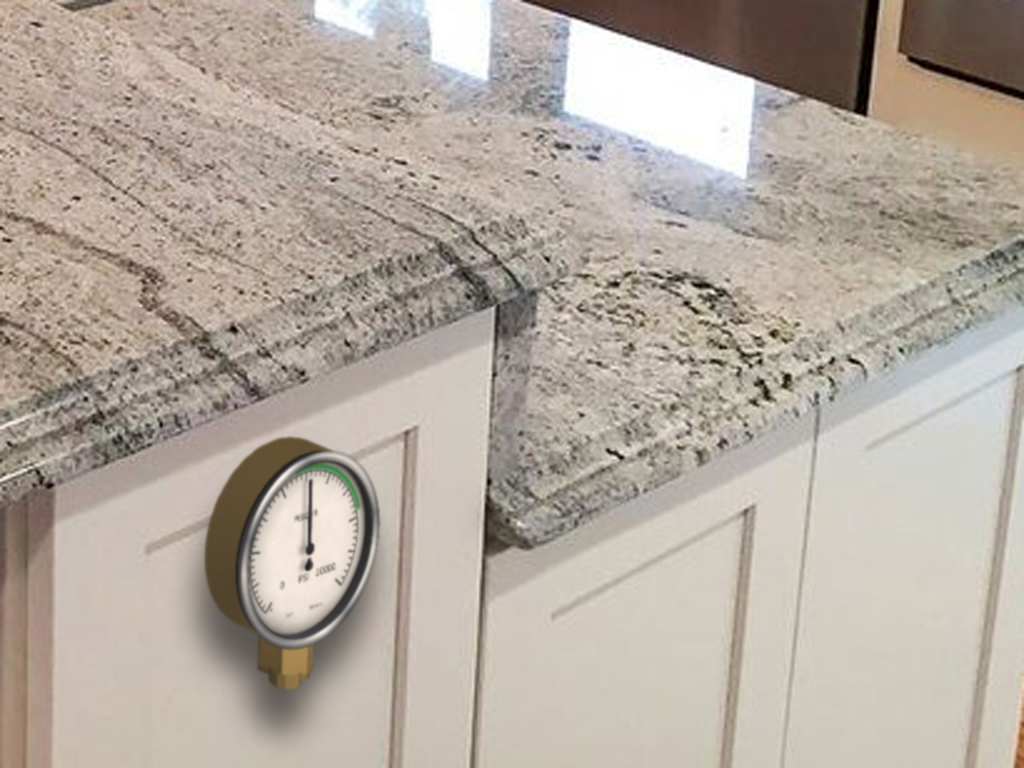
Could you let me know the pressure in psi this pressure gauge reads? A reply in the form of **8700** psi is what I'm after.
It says **5000** psi
